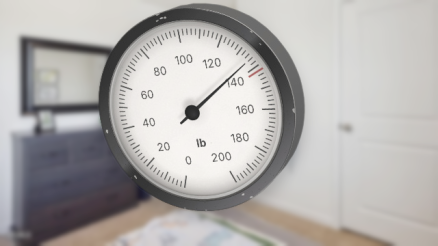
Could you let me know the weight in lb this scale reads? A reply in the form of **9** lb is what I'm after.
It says **136** lb
